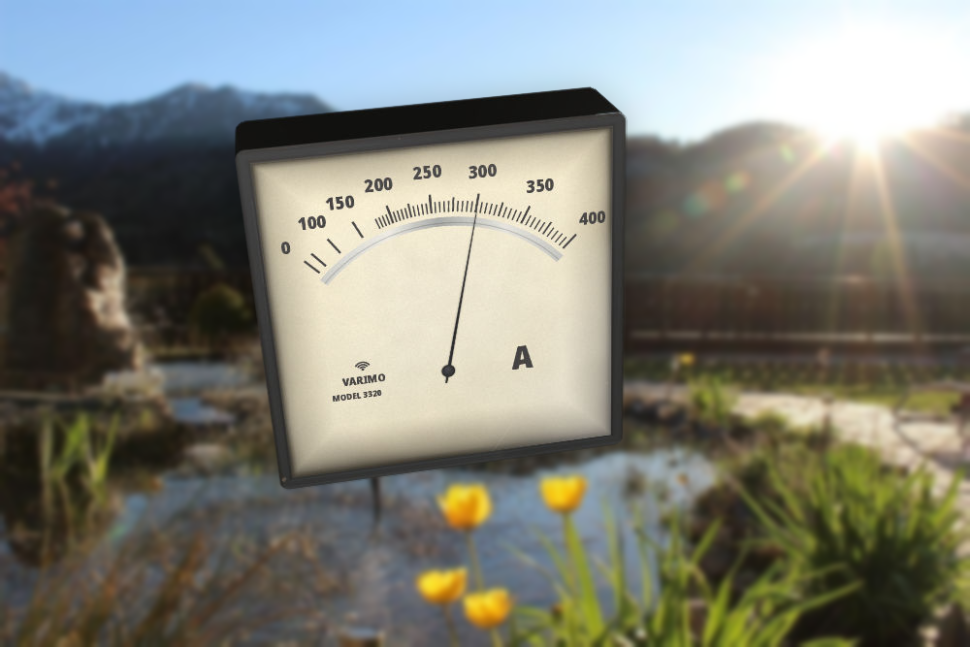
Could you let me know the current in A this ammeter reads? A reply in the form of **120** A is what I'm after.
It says **300** A
